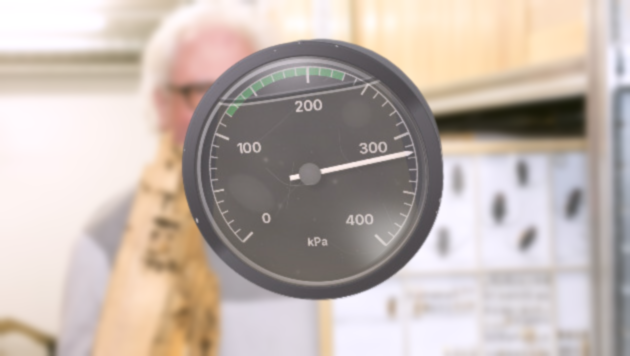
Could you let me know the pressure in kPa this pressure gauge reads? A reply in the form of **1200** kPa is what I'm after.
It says **315** kPa
